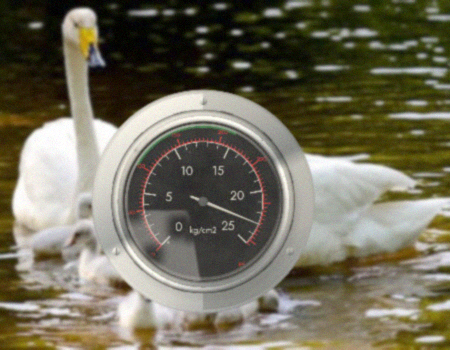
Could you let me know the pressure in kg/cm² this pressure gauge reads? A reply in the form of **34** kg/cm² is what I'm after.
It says **23** kg/cm²
